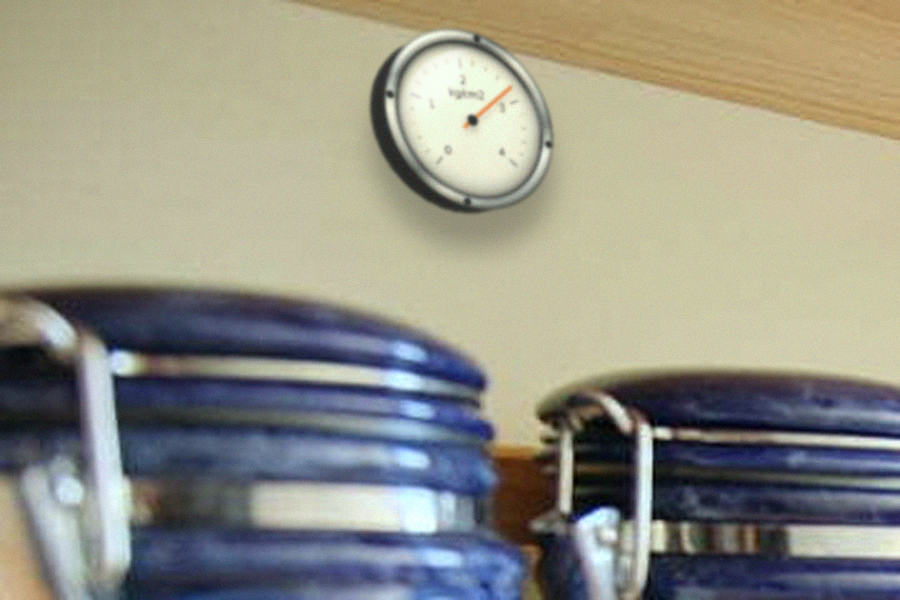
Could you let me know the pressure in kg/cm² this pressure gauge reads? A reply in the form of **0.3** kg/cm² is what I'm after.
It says **2.8** kg/cm²
